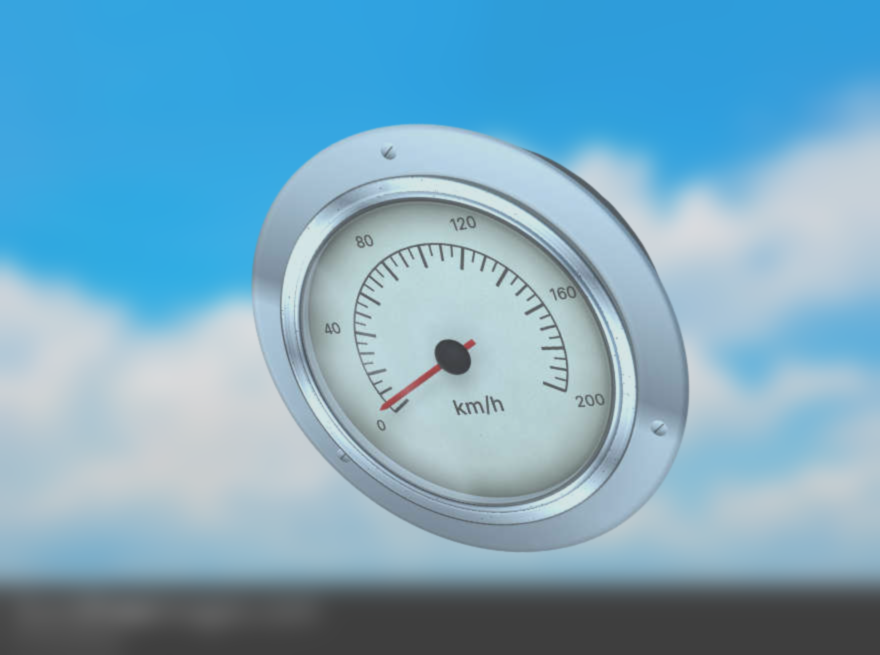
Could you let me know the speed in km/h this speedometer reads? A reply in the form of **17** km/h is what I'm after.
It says **5** km/h
